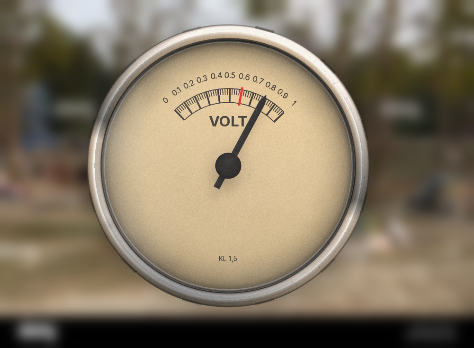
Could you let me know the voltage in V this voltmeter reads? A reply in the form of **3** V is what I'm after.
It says **0.8** V
